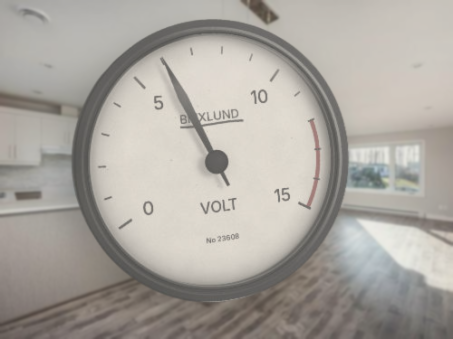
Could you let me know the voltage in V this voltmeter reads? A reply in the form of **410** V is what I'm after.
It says **6** V
